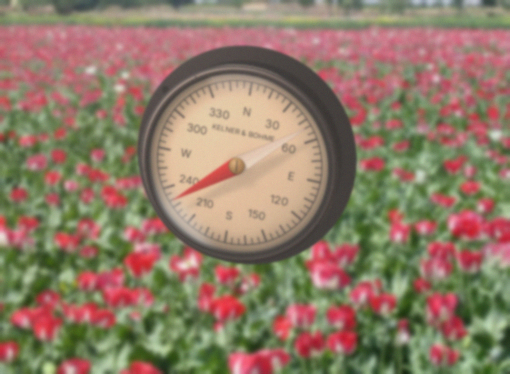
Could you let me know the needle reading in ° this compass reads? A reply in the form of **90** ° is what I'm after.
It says **230** °
